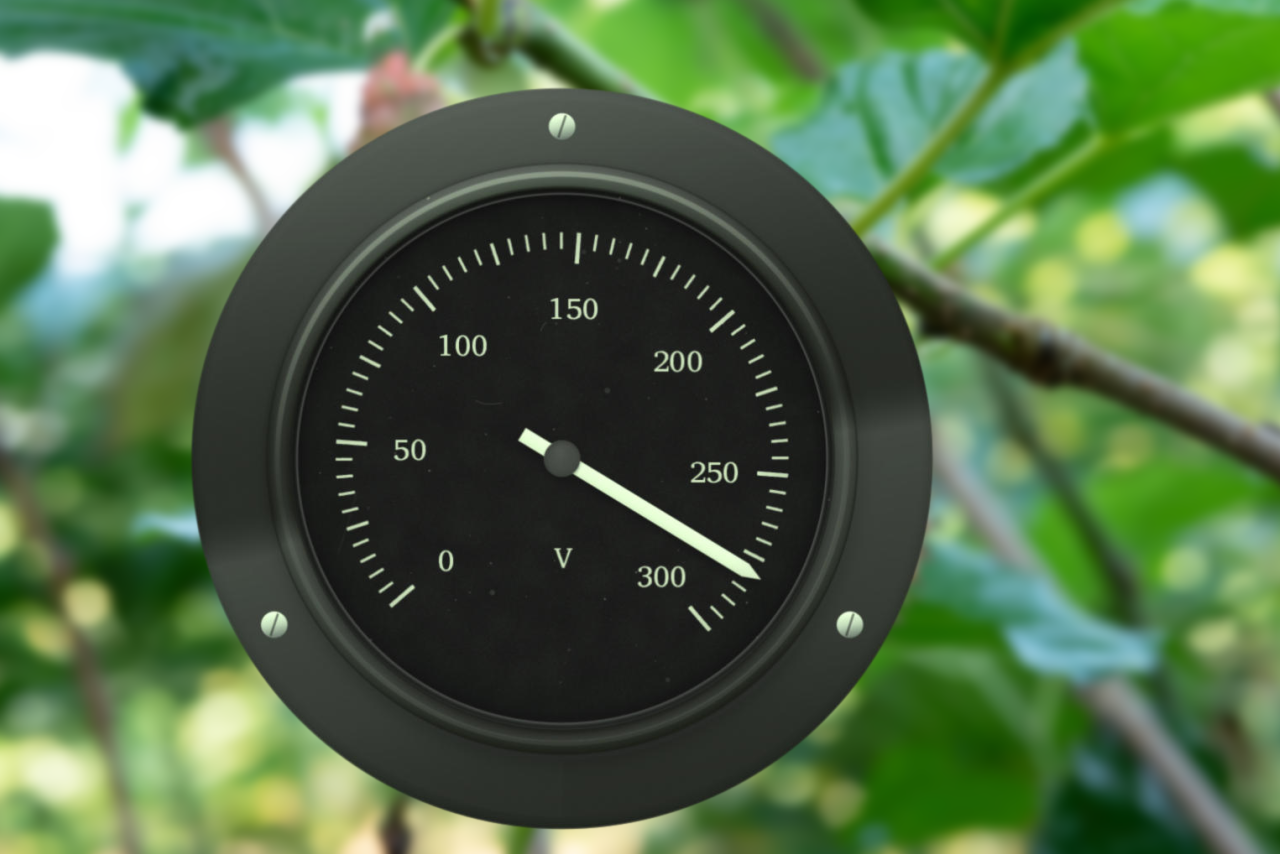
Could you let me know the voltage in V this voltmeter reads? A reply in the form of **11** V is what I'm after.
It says **280** V
